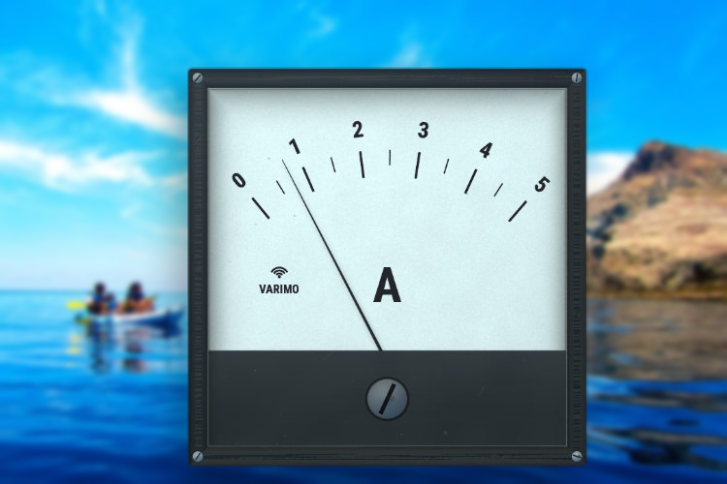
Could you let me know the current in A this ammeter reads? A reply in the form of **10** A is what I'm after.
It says **0.75** A
